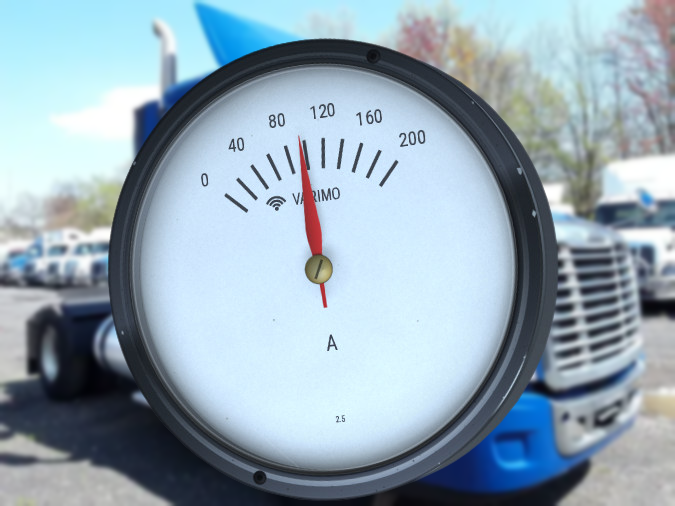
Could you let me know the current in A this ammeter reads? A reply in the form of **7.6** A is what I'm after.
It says **100** A
